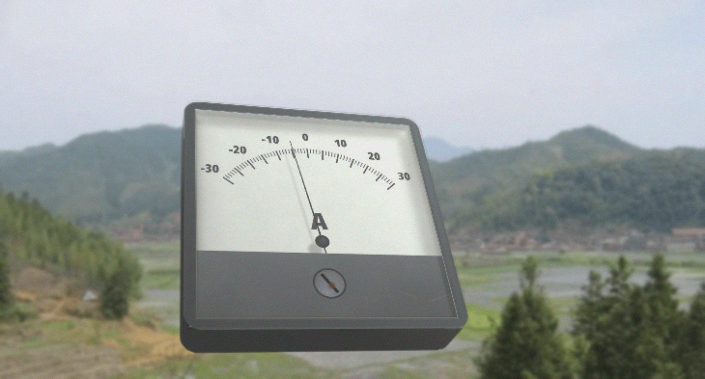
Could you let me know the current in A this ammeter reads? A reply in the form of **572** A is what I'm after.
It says **-5** A
